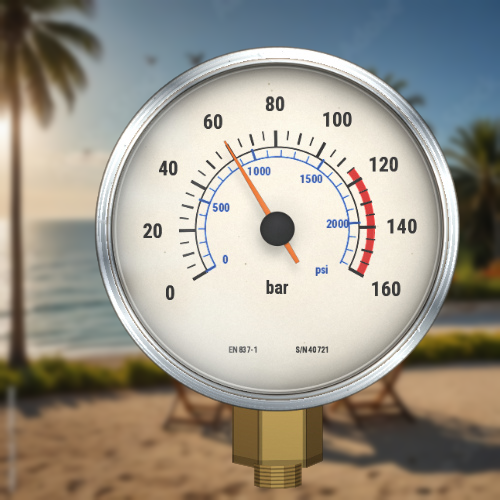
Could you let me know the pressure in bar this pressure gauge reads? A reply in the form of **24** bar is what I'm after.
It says **60** bar
